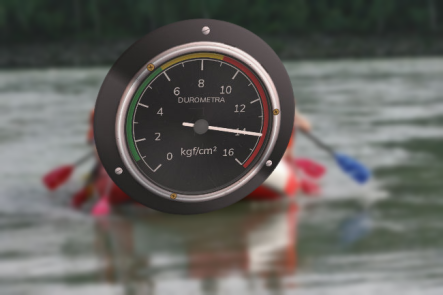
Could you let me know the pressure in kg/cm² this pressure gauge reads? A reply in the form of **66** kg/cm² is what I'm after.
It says **14** kg/cm²
